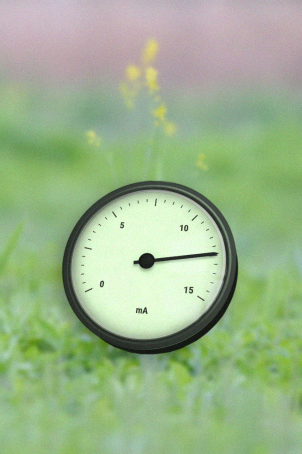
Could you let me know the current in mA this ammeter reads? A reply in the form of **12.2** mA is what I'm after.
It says **12.5** mA
